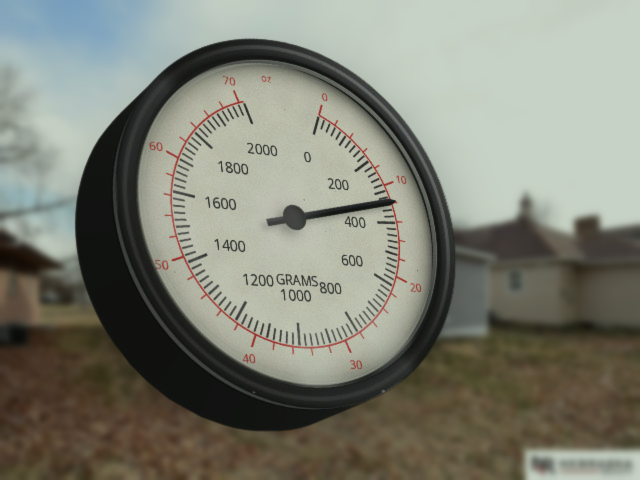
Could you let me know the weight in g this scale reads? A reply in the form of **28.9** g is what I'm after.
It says **340** g
